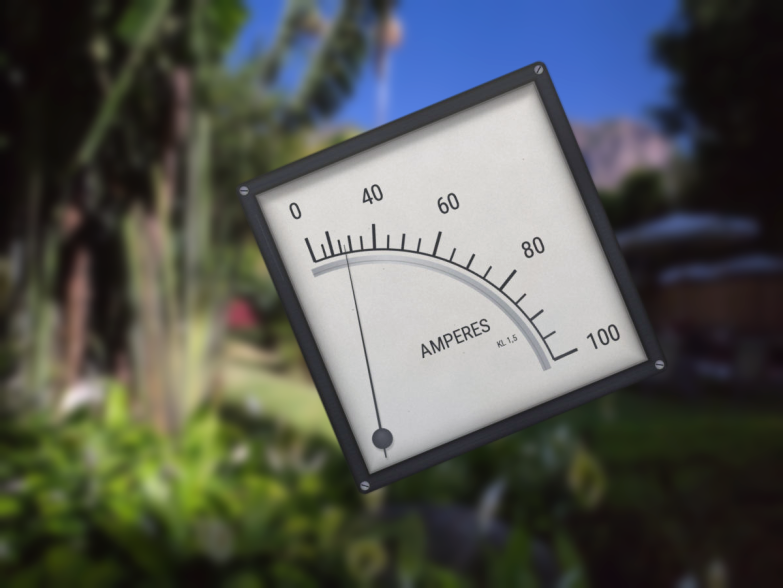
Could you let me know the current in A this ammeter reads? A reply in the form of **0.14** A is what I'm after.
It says **27.5** A
